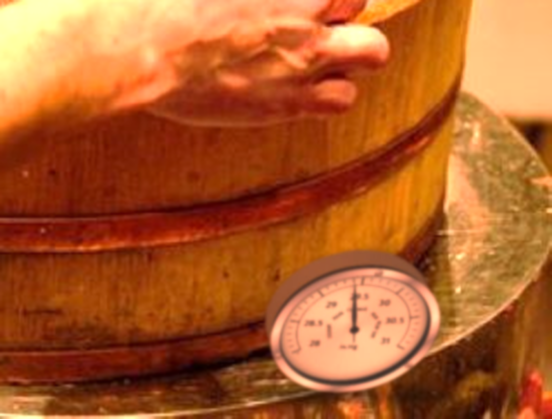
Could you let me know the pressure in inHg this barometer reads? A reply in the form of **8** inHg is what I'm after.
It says **29.4** inHg
